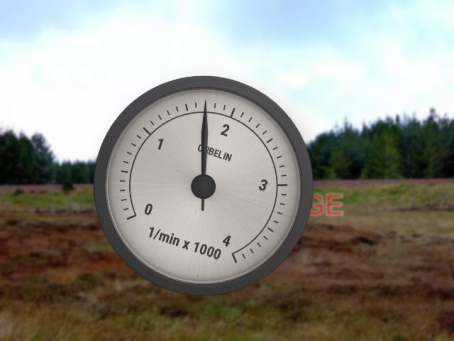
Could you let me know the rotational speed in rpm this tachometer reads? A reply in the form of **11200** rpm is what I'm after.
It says **1700** rpm
